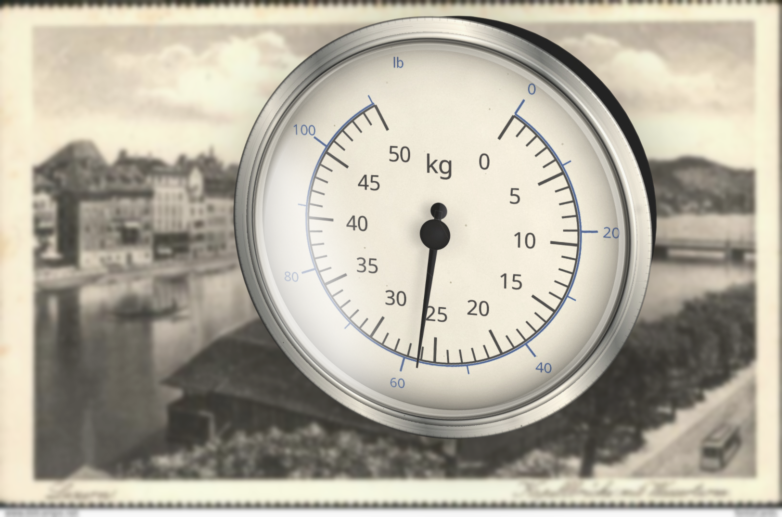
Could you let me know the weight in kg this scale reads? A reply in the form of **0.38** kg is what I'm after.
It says **26** kg
